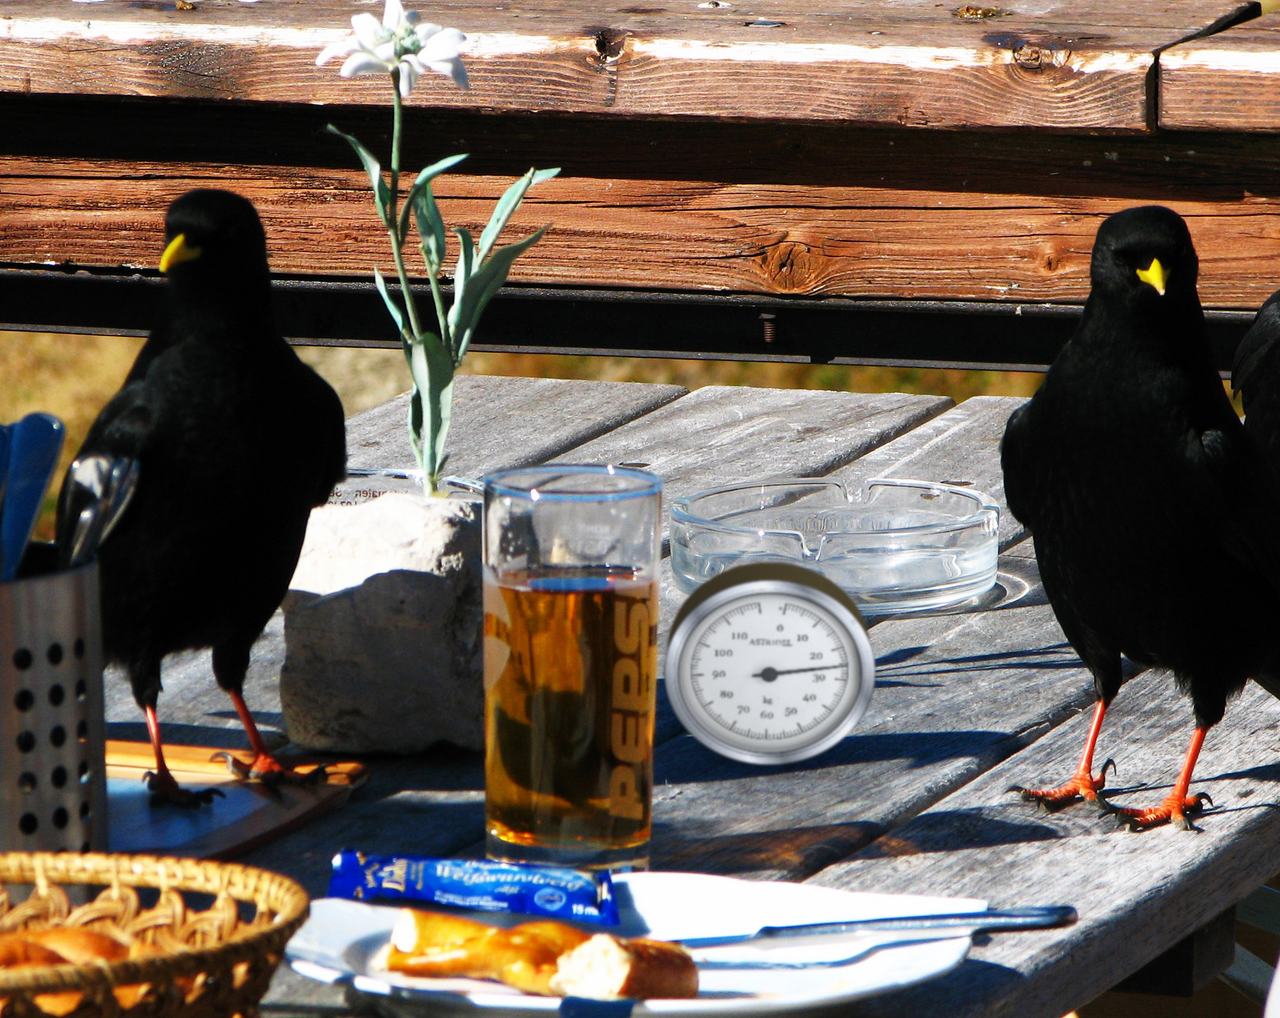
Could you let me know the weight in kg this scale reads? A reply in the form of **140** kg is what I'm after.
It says **25** kg
